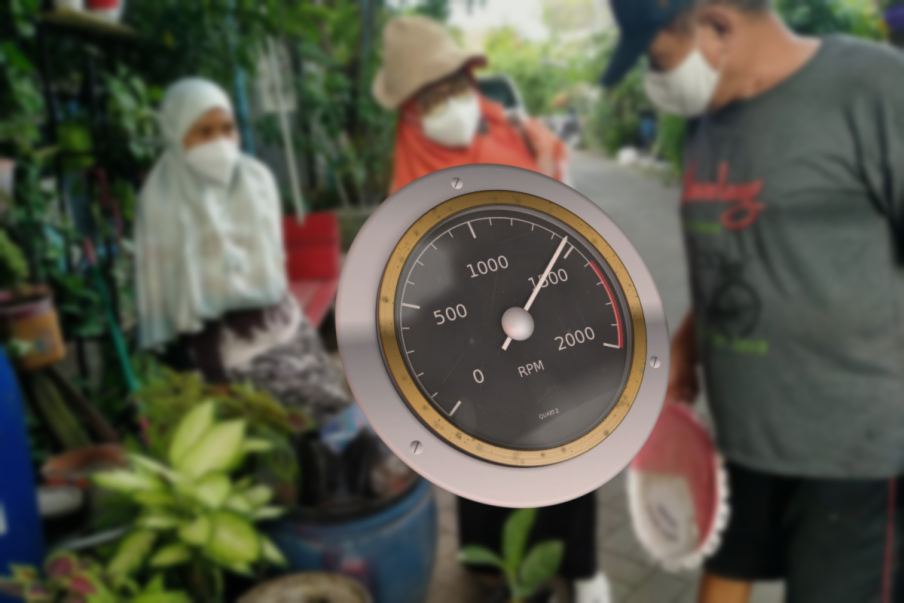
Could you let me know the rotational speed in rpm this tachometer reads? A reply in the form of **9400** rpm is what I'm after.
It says **1450** rpm
